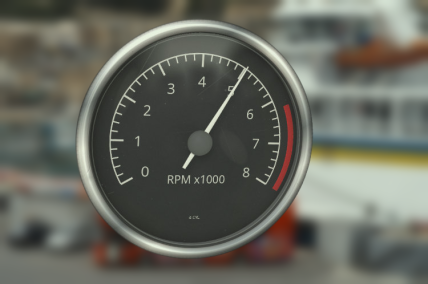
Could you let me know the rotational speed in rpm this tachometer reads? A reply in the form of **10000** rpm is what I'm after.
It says **5000** rpm
